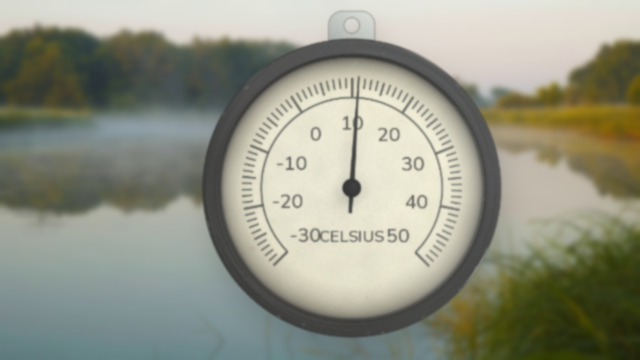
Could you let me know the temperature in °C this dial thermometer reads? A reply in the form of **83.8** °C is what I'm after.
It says **11** °C
